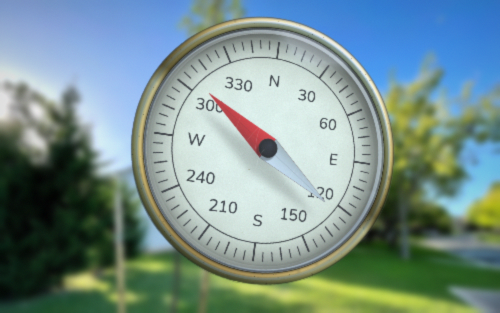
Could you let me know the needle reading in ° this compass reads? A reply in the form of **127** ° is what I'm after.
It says **305** °
